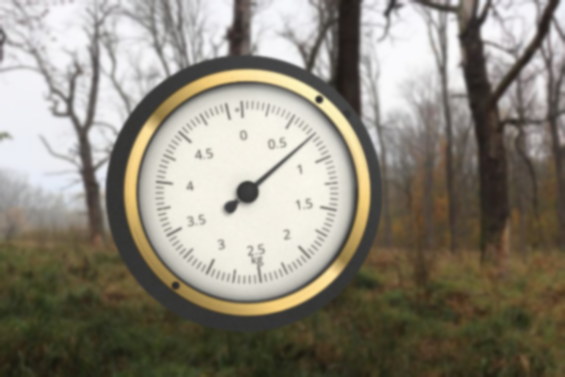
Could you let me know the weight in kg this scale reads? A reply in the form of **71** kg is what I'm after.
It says **0.75** kg
